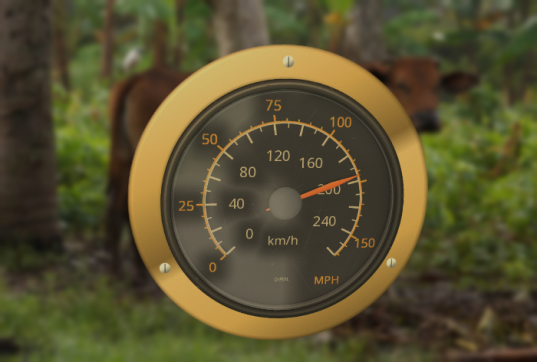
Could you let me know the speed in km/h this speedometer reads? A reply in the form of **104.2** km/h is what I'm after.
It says **195** km/h
